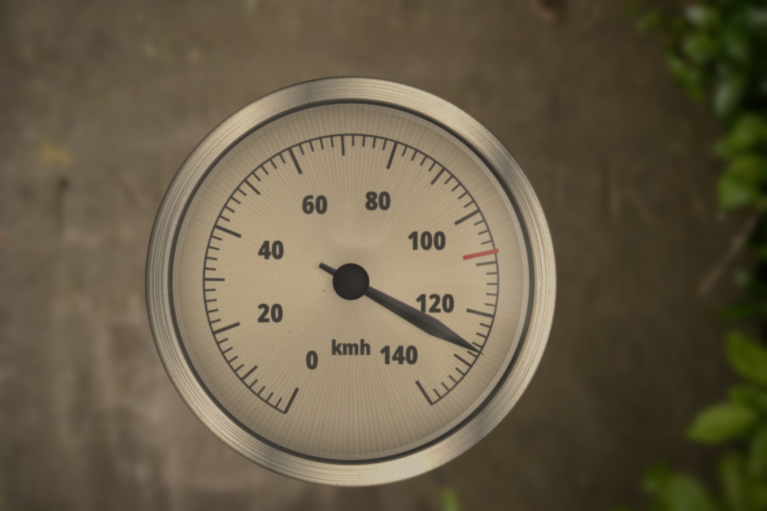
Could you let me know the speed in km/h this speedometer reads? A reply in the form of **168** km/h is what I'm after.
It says **127** km/h
